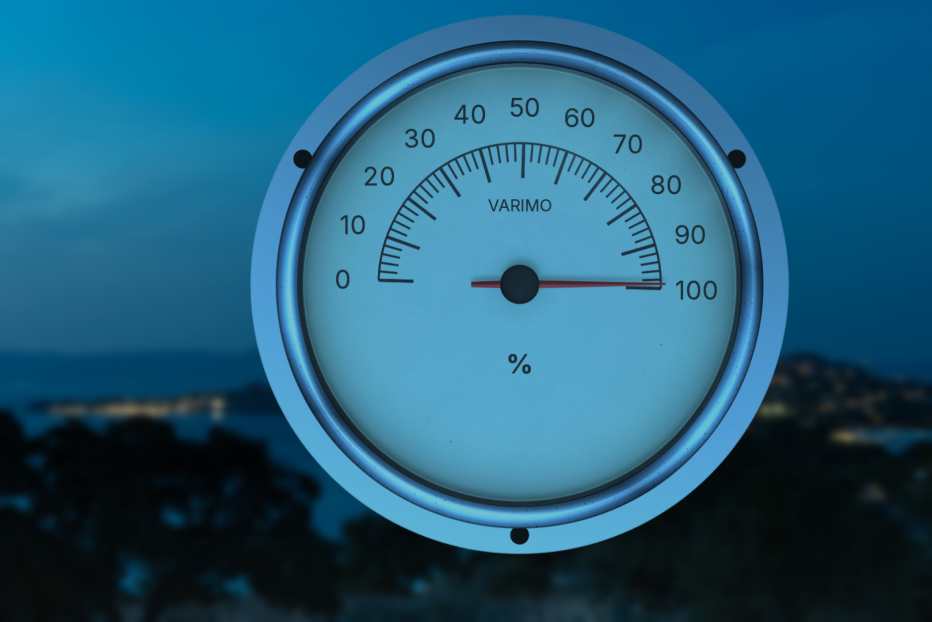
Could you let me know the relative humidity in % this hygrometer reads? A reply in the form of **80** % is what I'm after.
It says **99** %
